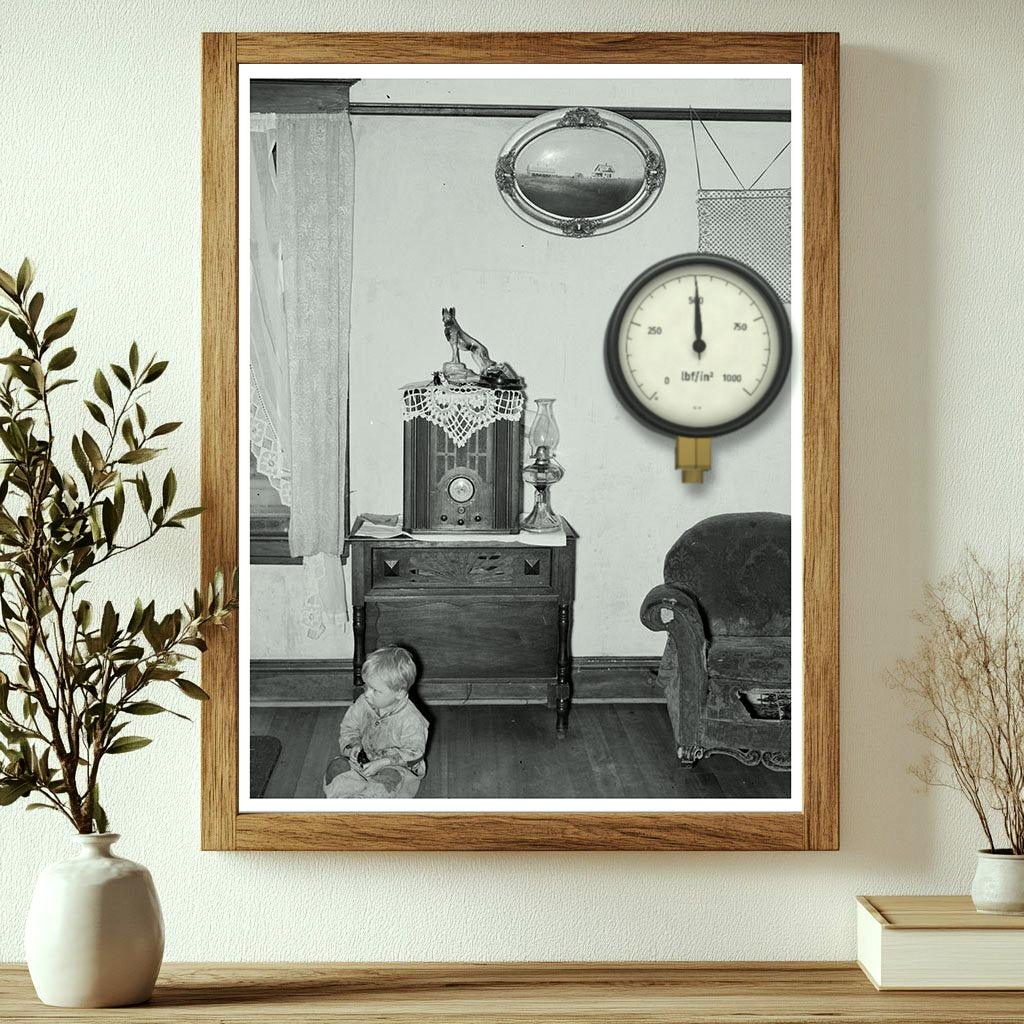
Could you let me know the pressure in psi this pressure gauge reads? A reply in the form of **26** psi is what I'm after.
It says **500** psi
